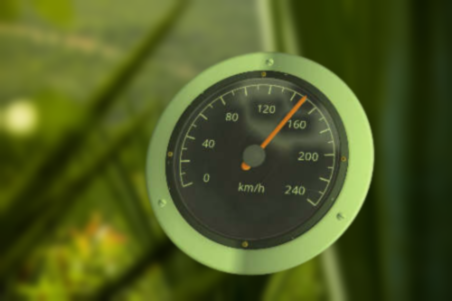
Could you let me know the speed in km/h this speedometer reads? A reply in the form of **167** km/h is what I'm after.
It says **150** km/h
